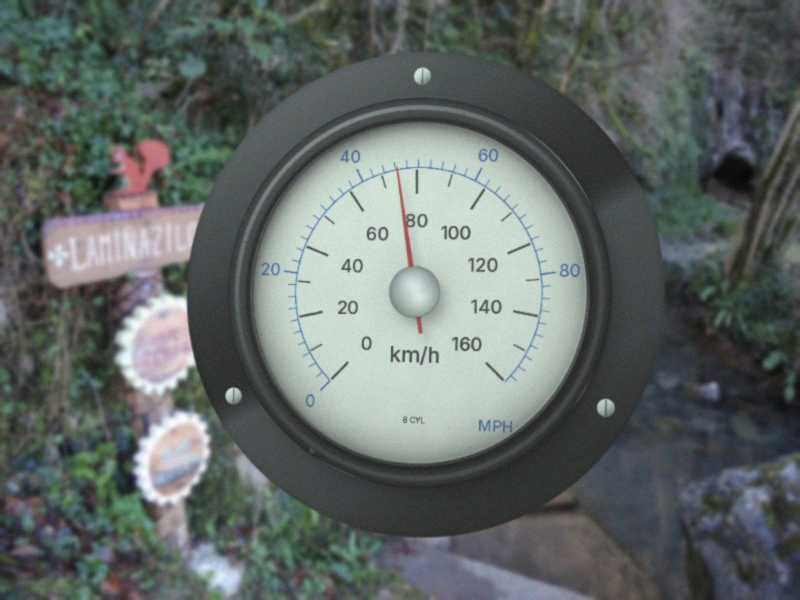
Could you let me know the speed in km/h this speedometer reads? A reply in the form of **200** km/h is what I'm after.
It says **75** km/h
